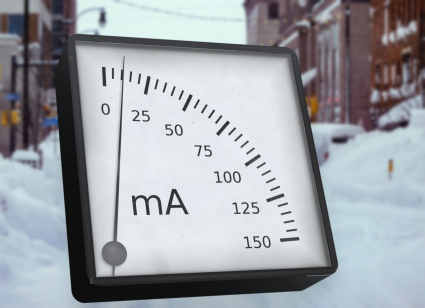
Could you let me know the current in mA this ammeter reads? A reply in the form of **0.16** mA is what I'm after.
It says **10** mA
